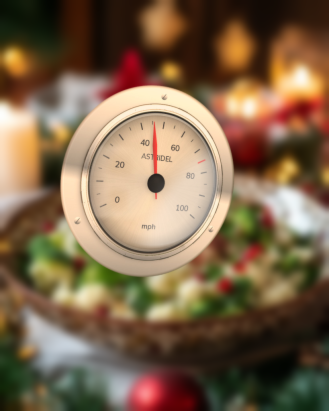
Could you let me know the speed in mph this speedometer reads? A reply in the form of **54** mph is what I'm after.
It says **45** mph
